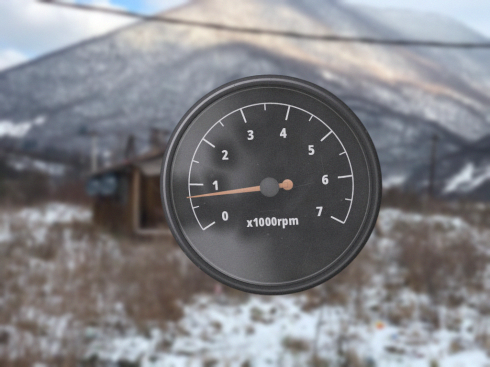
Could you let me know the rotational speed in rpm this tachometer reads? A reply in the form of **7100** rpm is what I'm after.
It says **750** rpm
